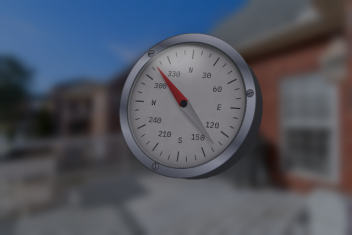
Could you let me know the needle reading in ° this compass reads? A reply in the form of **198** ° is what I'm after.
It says **315** °
